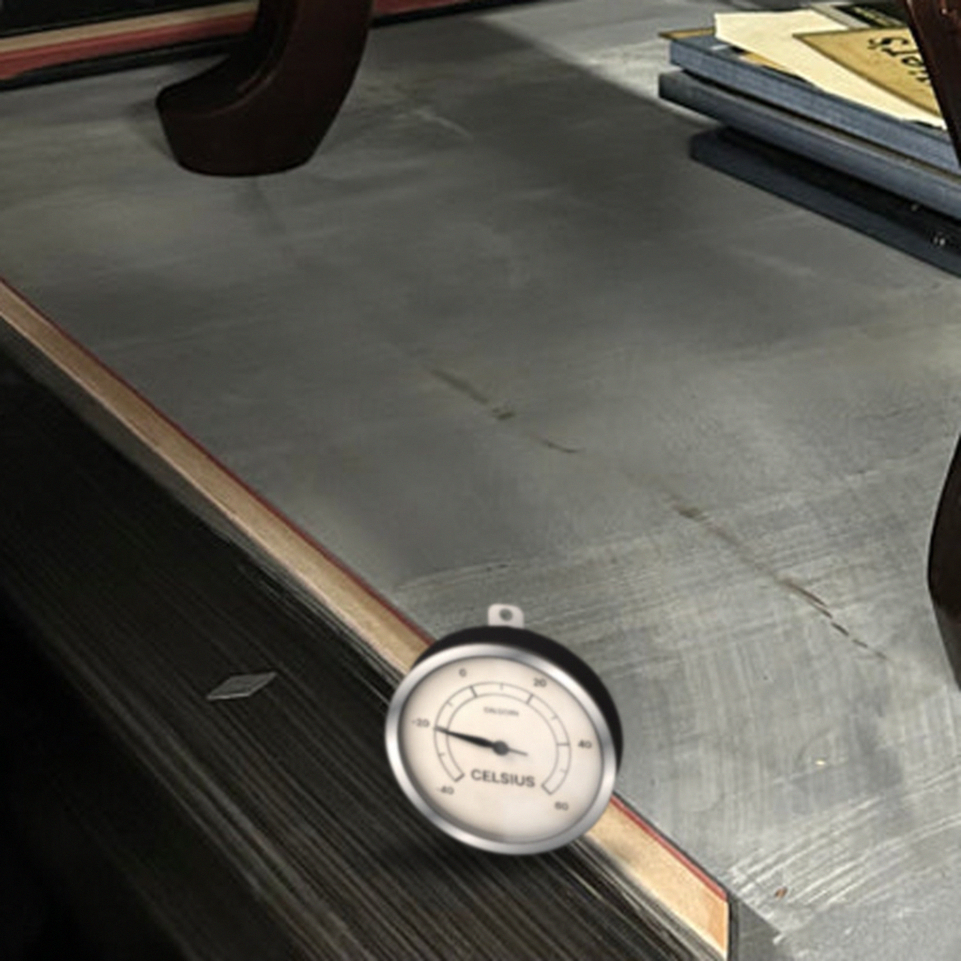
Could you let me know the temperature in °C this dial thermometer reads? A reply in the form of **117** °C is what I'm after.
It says **-20** °C
